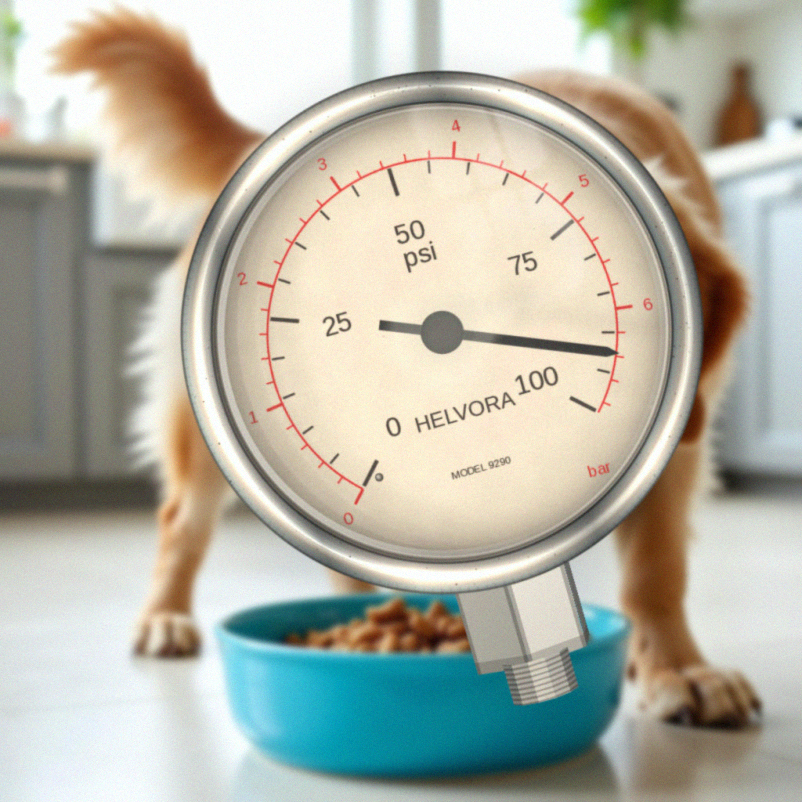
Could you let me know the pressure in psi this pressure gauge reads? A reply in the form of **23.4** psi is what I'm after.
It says **92.5** psi
